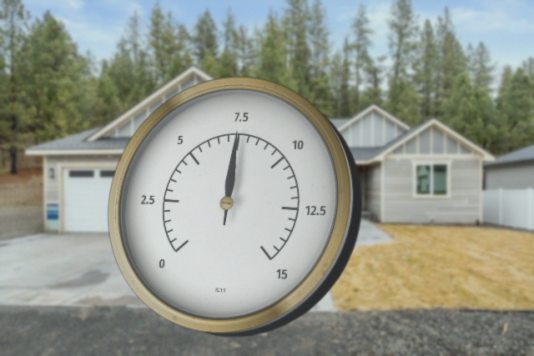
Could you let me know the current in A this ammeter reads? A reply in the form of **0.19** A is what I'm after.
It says **7.5** A
